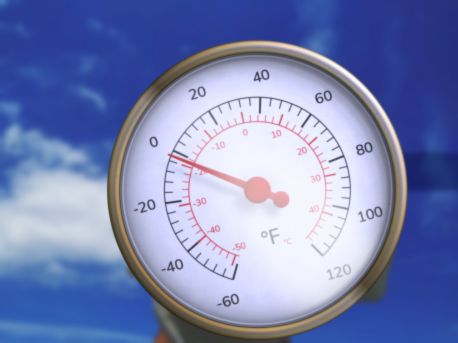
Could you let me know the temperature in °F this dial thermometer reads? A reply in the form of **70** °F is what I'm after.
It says **-2** °F
